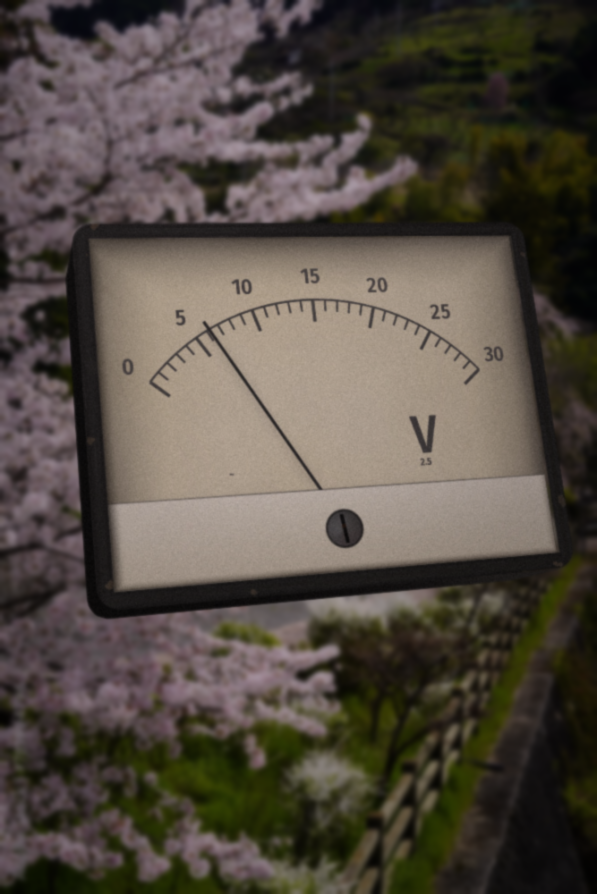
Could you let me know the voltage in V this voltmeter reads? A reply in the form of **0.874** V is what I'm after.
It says **6** V
